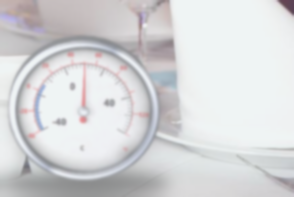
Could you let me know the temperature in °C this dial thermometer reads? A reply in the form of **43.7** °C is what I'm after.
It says **10** °C
